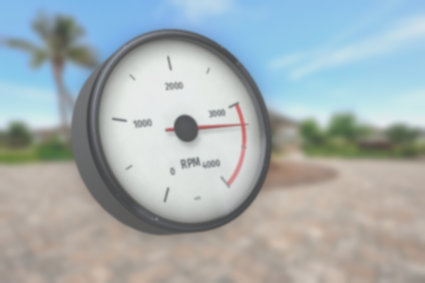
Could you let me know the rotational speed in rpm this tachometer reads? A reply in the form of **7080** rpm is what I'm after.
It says **3250** rpm
